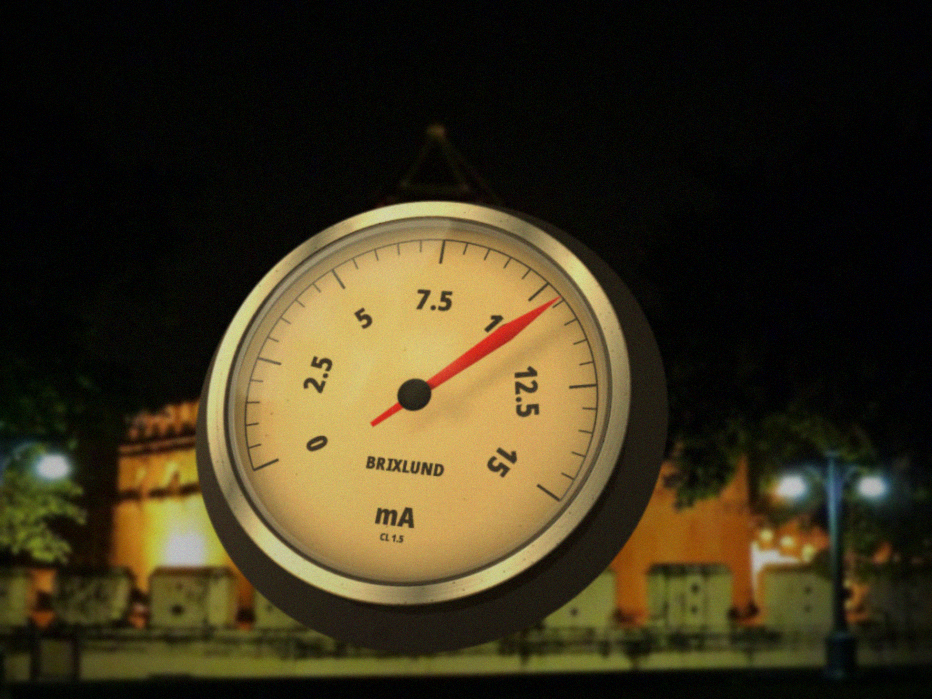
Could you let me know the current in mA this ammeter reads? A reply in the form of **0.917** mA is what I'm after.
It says **10.5** mA
